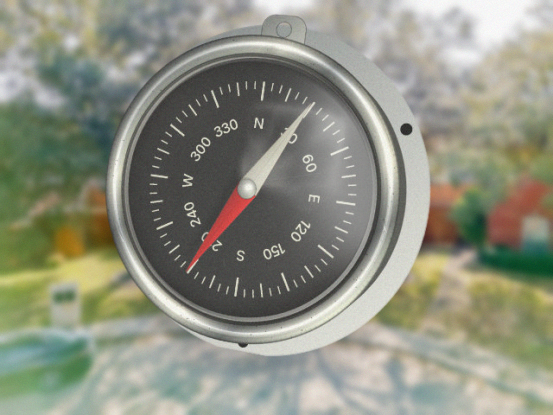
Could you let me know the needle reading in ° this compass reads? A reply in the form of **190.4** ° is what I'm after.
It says **210** °
